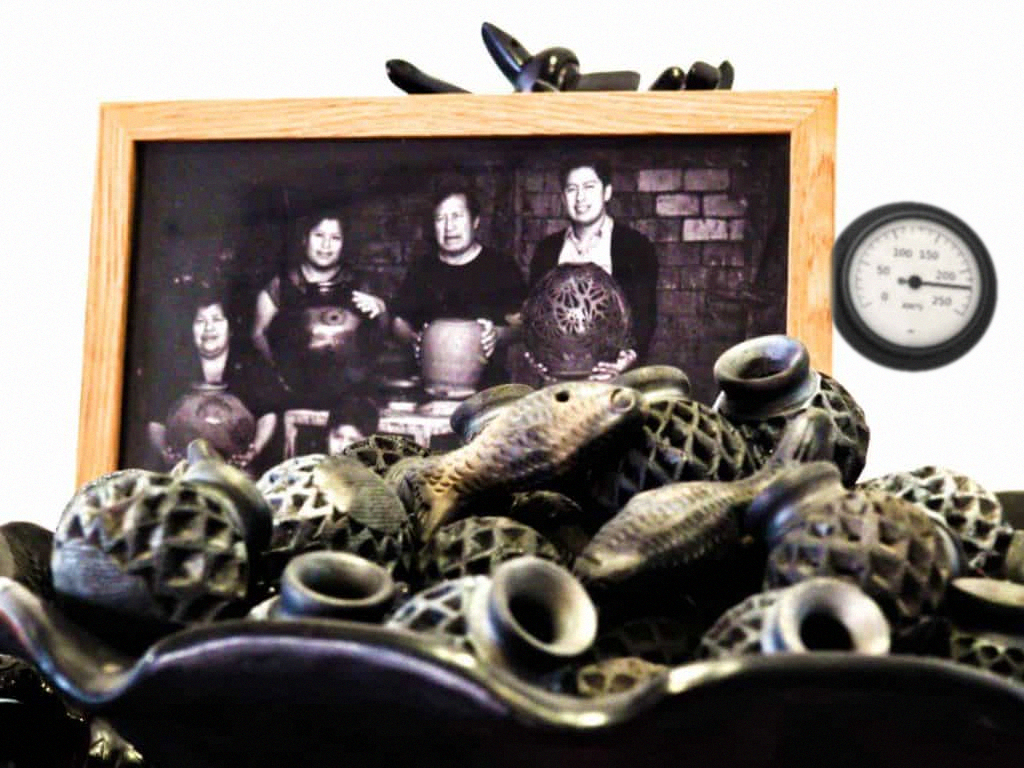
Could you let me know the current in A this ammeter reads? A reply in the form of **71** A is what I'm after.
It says **220** A
